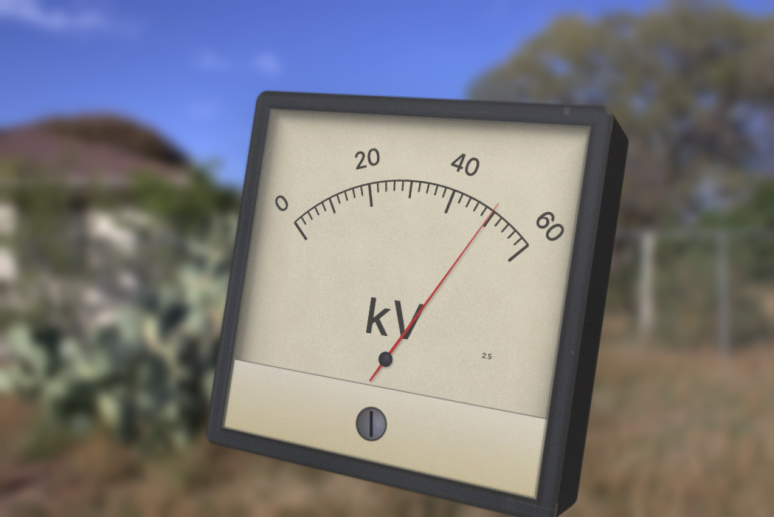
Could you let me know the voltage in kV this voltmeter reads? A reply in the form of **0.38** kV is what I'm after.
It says **50** kV
